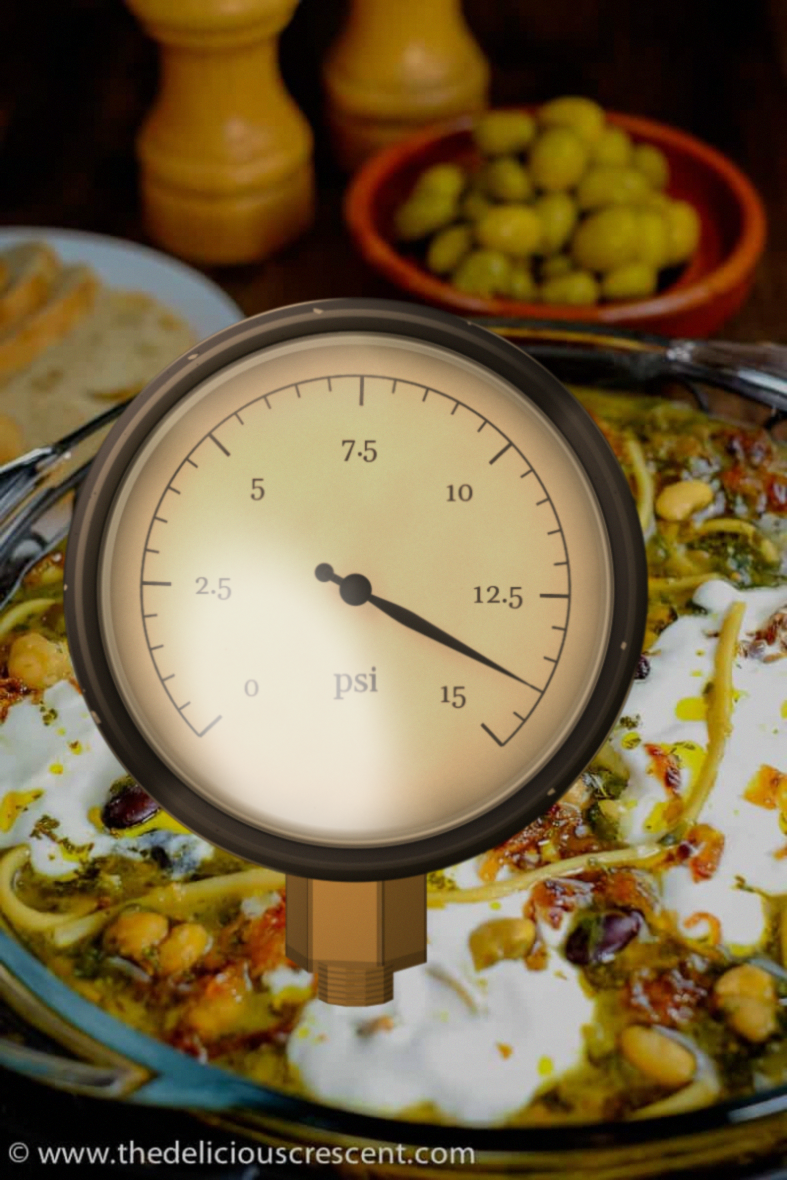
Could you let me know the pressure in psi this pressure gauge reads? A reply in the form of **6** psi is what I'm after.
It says **14** psi
